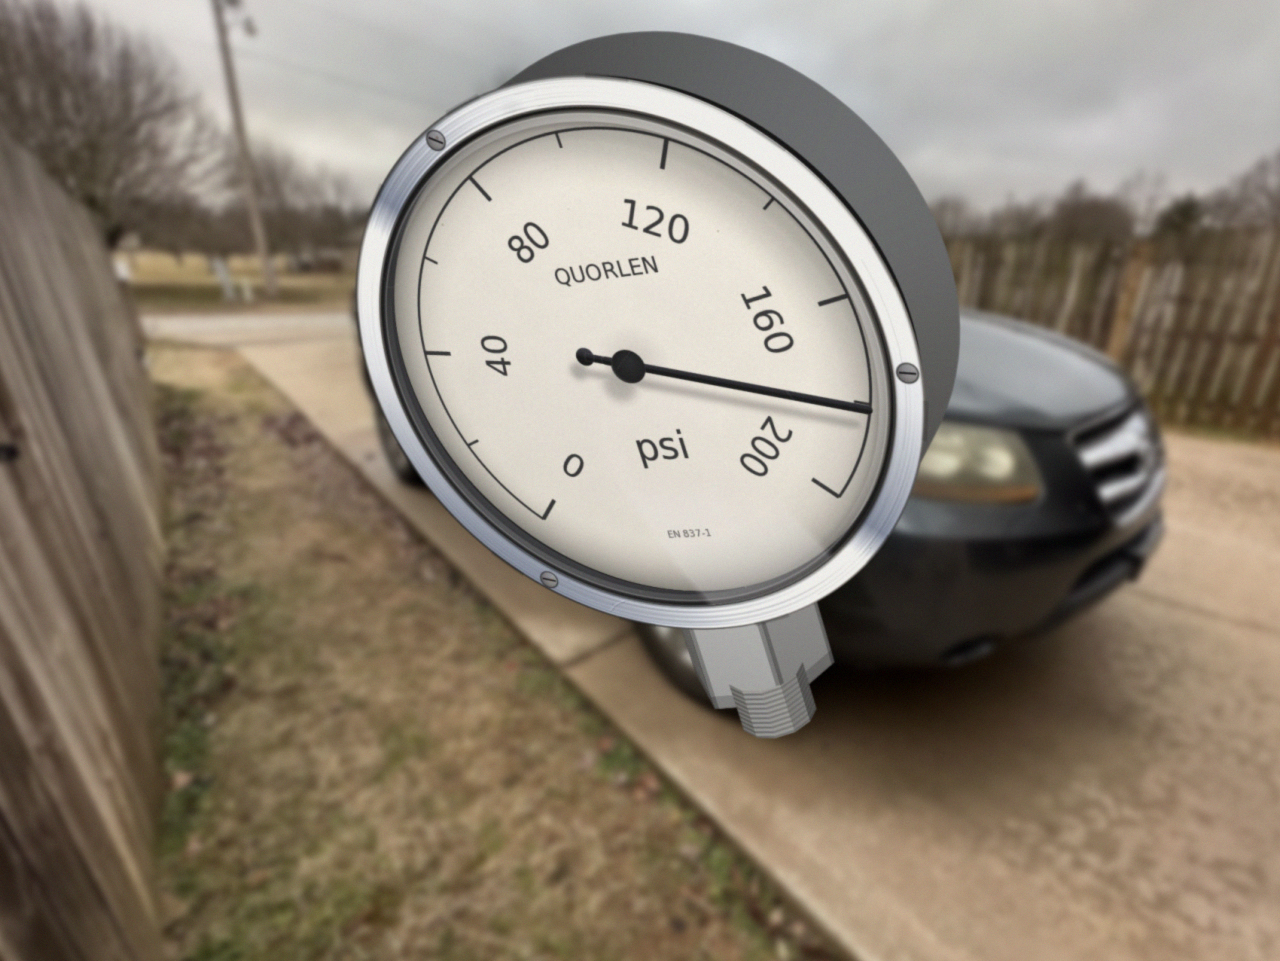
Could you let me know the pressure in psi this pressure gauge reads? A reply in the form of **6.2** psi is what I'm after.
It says **180** psi
